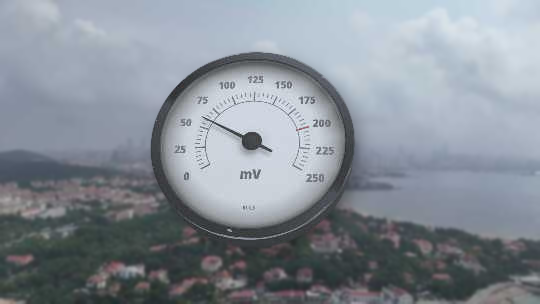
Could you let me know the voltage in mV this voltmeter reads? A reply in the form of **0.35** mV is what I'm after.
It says **60** mV
